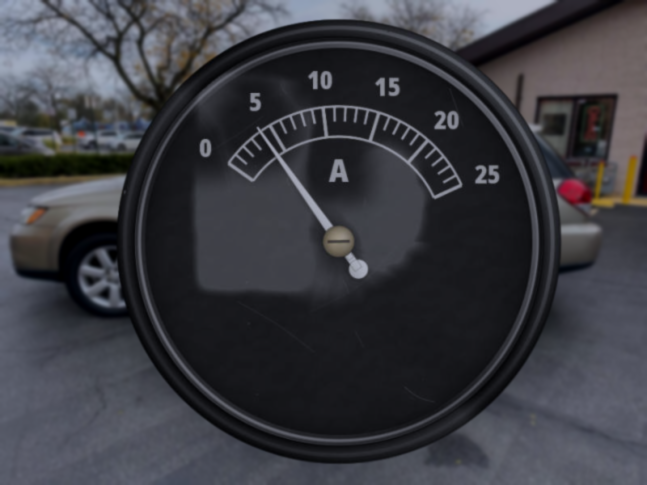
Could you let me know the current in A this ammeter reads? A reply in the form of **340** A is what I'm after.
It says **4** A
